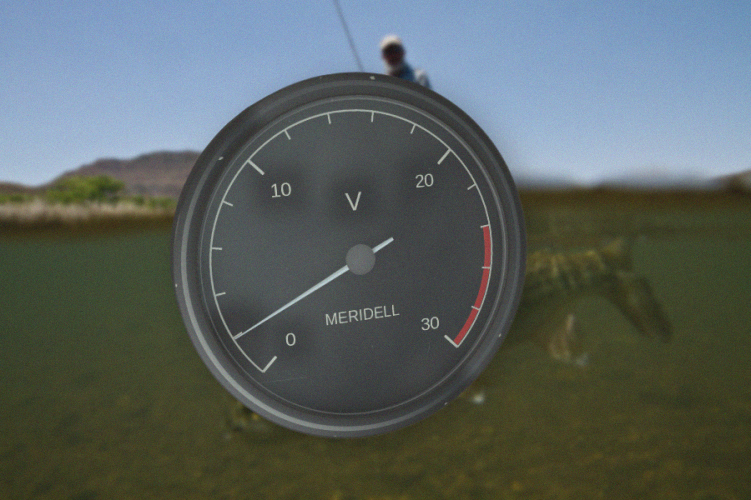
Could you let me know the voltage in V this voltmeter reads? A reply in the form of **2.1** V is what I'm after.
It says **2** V
